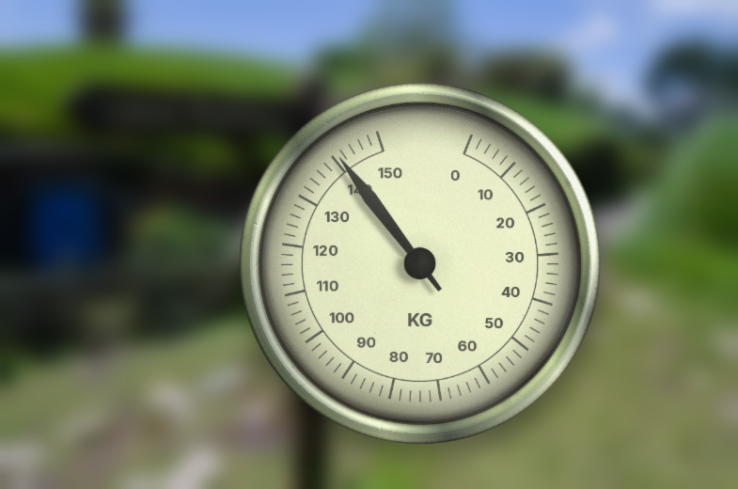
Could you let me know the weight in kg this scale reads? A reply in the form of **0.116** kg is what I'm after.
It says **141** kg
